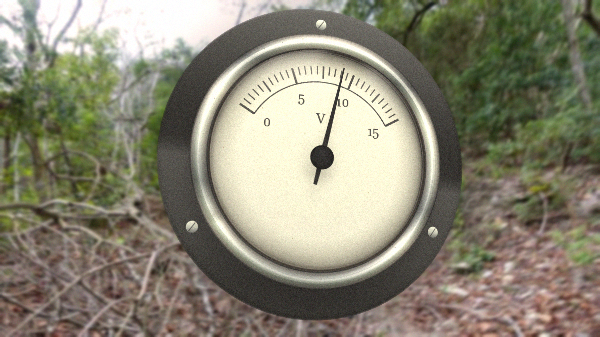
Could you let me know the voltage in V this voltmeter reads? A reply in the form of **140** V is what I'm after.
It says **9** V
